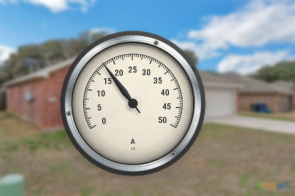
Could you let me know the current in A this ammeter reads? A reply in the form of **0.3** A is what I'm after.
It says **17.5** A
